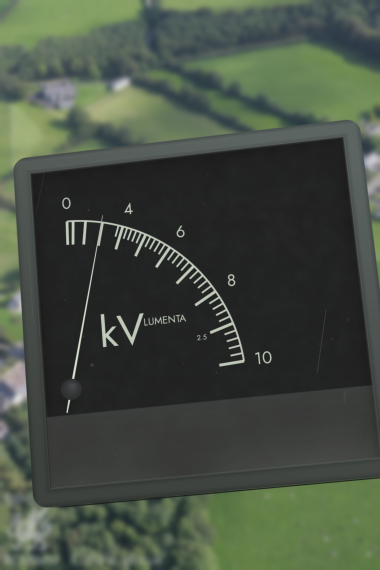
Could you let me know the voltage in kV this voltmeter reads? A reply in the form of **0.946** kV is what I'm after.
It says **3** kV
